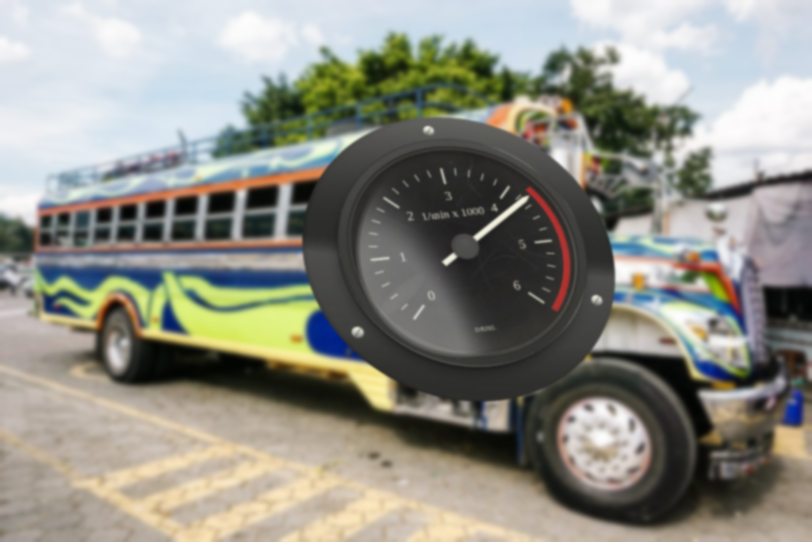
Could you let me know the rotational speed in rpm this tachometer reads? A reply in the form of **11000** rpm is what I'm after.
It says **4300** rpm
